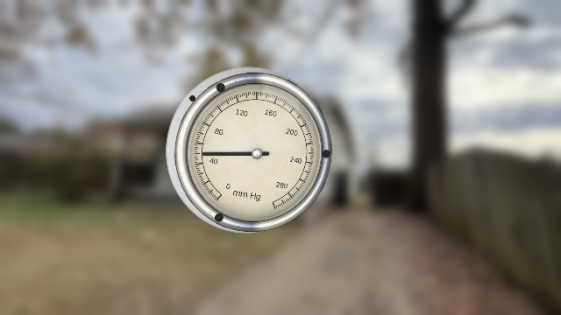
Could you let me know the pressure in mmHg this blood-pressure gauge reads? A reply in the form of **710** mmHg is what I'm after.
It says **50** mmHg
